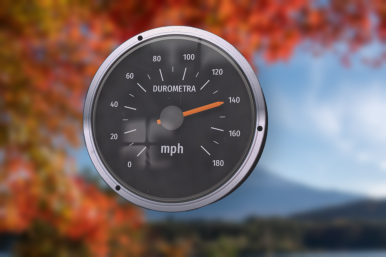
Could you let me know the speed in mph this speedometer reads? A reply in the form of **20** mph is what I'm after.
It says **140** mph
